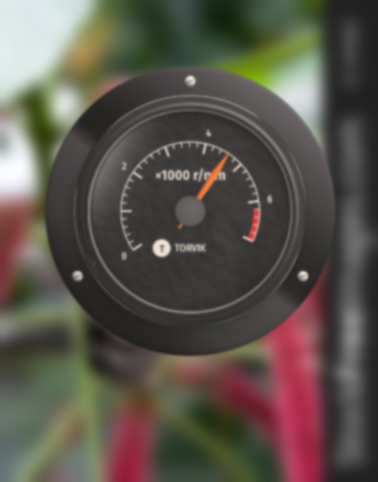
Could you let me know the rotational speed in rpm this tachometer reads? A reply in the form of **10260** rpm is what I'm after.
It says **4600** rpm
